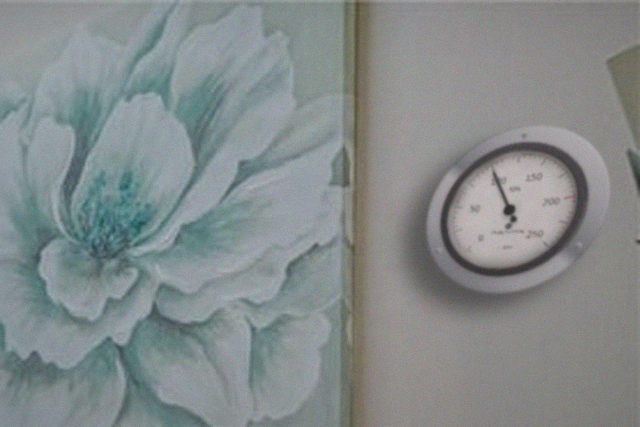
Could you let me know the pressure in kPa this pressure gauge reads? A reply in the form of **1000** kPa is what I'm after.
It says **100** kPa
